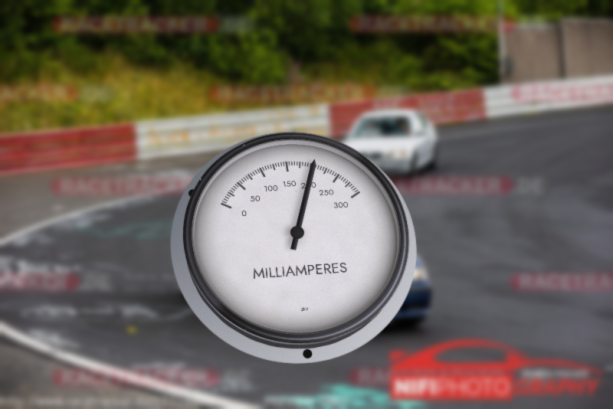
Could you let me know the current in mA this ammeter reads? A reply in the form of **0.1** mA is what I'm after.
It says **200** mA
